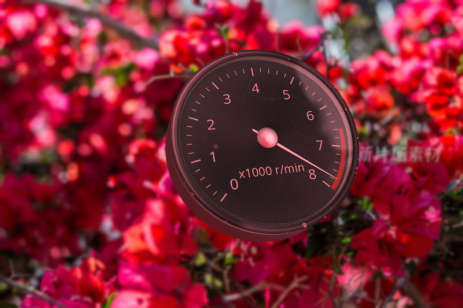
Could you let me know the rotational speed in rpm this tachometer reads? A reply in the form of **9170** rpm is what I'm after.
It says **7800** rpm
